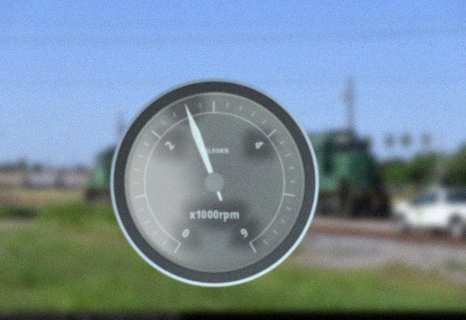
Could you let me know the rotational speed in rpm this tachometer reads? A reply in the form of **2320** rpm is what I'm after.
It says **2600** rpm
